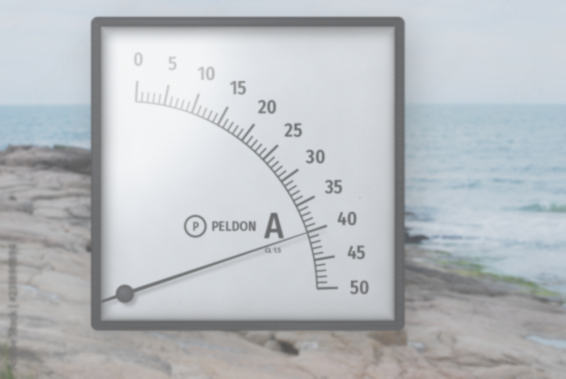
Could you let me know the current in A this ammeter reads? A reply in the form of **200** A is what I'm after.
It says **40** A
